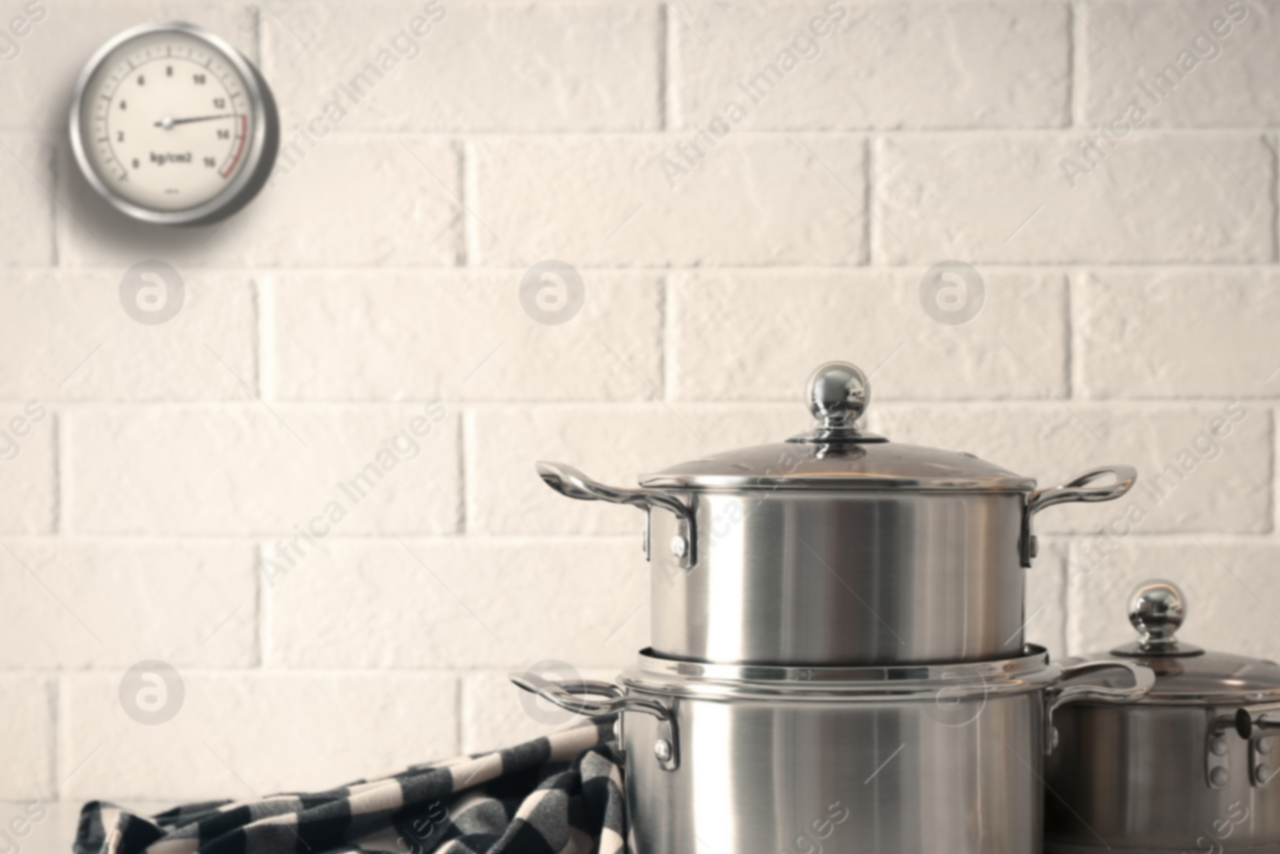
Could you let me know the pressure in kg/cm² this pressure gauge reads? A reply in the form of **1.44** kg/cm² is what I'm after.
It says **13** kg/cm²
